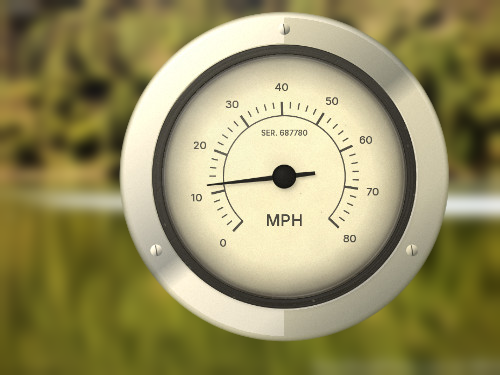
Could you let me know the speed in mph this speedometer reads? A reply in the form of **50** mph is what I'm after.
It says **12** mph
